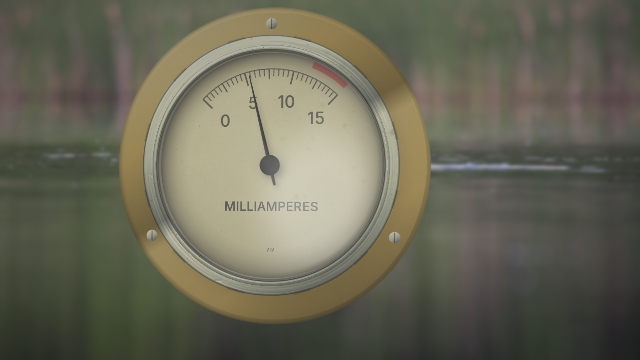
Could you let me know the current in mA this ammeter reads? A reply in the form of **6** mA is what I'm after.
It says **5.5** mA
